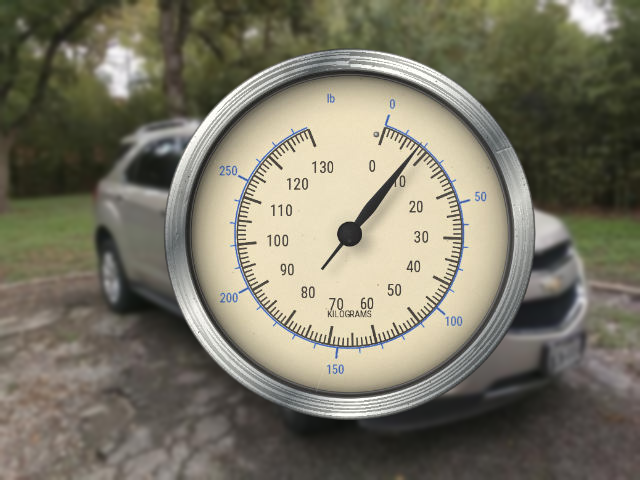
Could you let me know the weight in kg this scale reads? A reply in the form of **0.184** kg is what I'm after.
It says **8** kg
